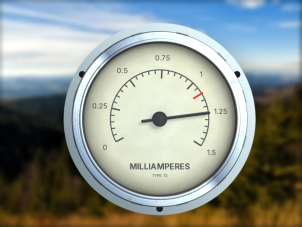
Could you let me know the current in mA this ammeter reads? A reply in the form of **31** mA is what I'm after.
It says **1.25** mA
